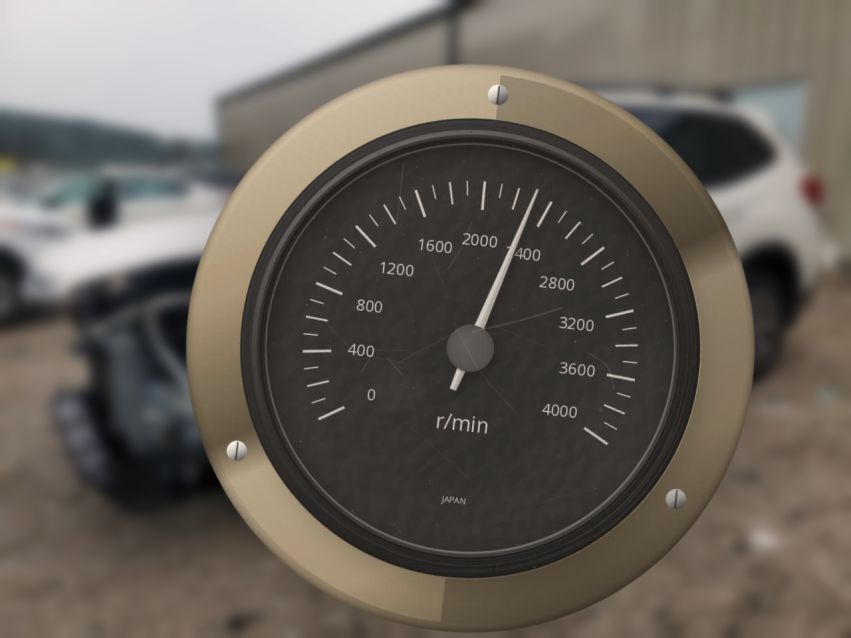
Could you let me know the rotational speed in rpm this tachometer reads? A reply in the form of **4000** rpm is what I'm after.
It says **2300** rpm
